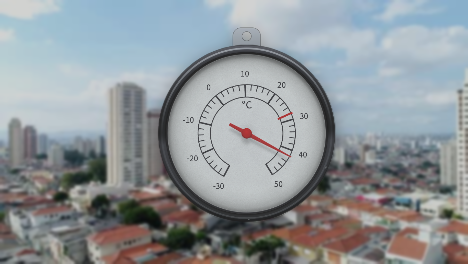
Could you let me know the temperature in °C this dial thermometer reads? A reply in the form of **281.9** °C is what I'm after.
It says **42** °C
